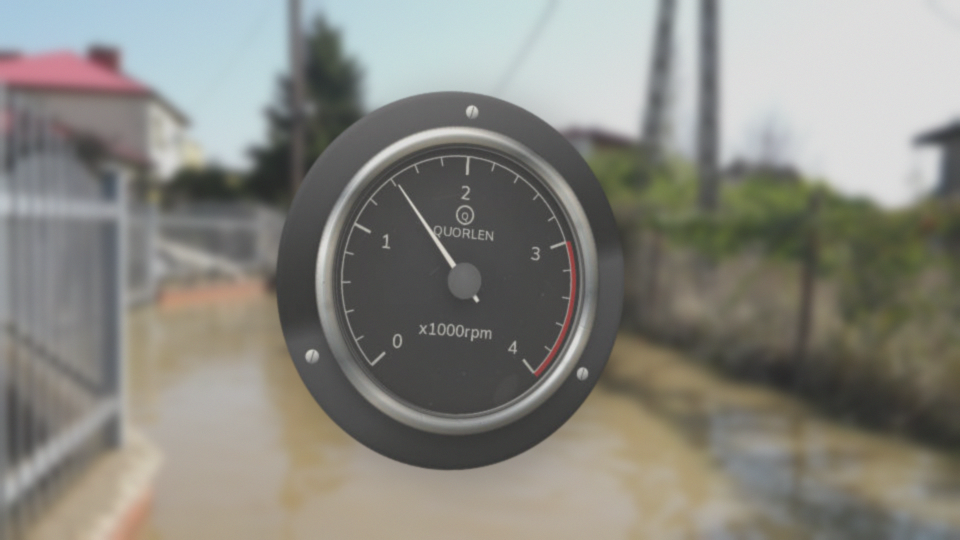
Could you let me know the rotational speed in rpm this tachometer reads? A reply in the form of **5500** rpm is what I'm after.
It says **1400** rpm
